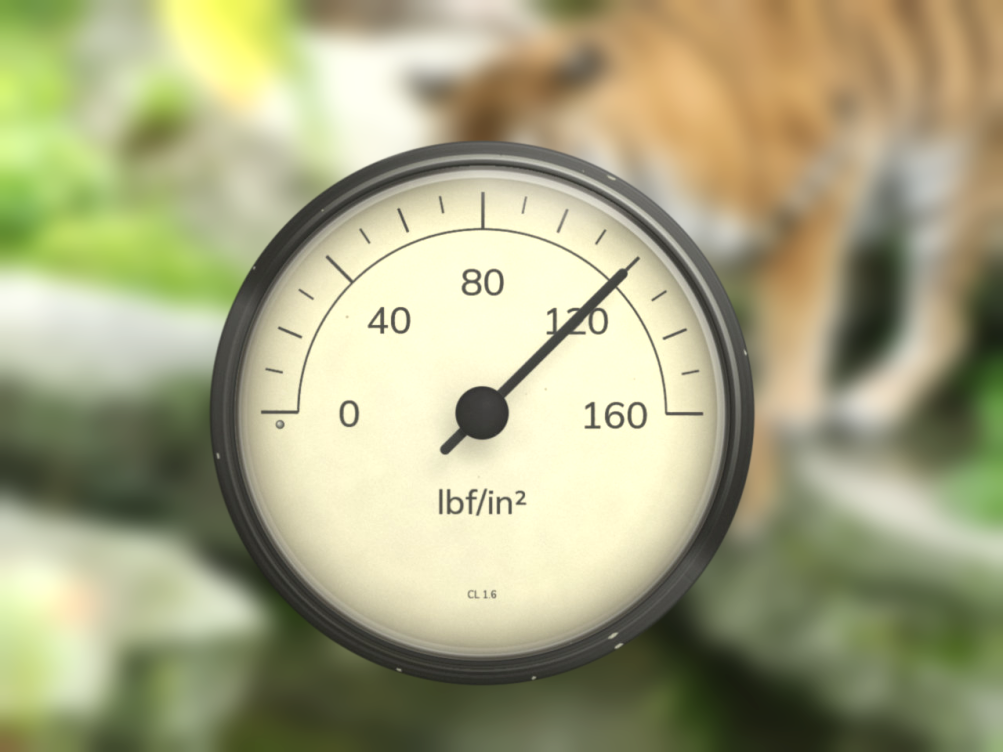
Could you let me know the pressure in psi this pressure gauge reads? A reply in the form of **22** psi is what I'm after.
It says **120** psi
